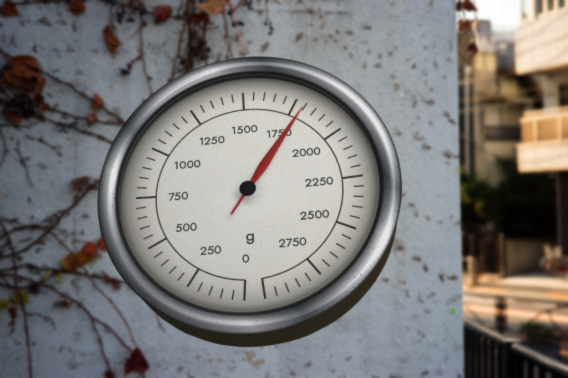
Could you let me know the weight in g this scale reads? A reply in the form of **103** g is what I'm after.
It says **1800** g
